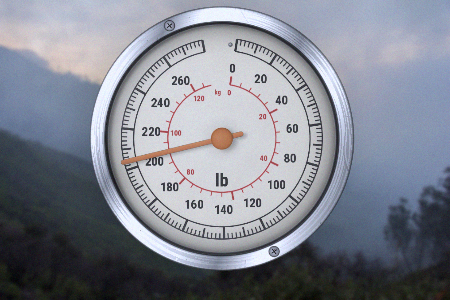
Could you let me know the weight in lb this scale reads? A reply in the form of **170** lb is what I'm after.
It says **204** lb
